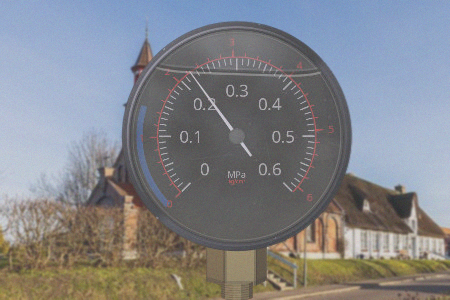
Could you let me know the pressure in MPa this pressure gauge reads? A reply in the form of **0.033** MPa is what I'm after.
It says **0.22** MPa
